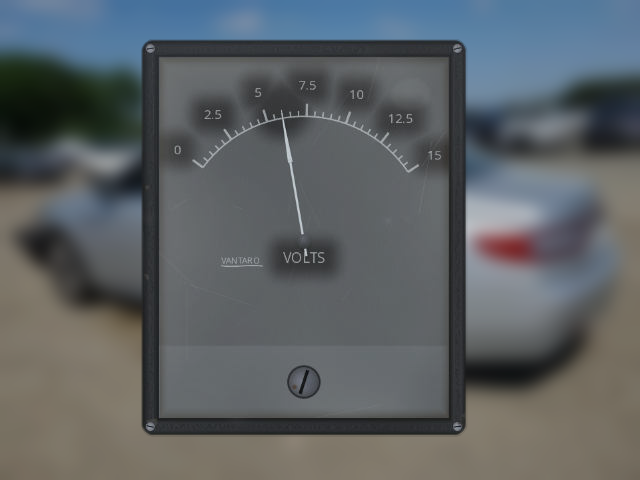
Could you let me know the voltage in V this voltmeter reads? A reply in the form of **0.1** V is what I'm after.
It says **6** V
